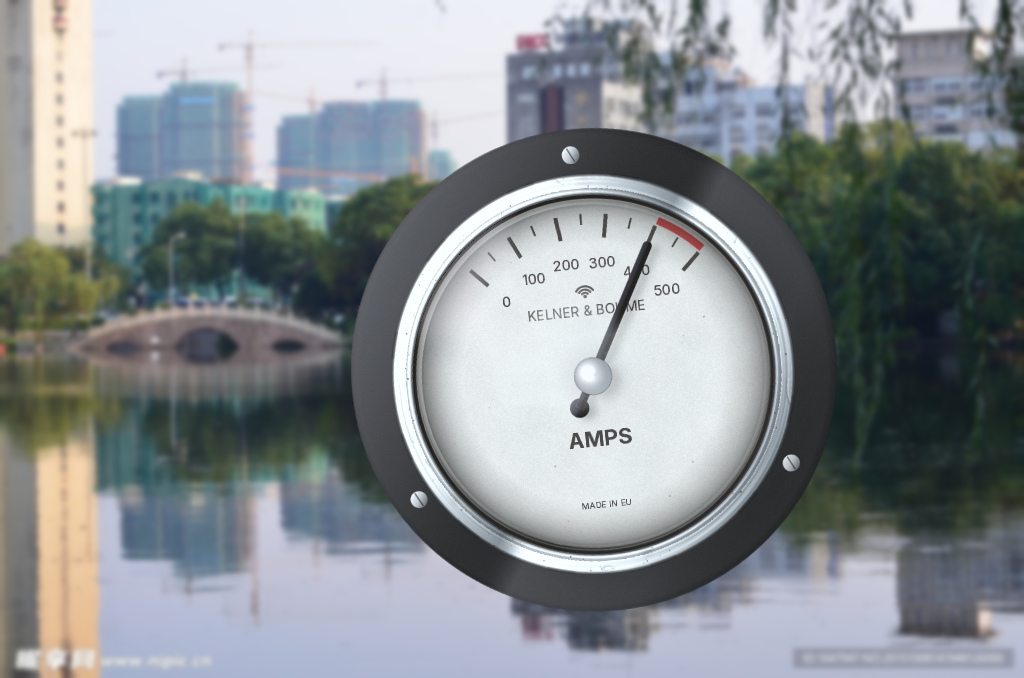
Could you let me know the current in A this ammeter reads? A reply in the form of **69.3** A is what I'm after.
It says **400** A
